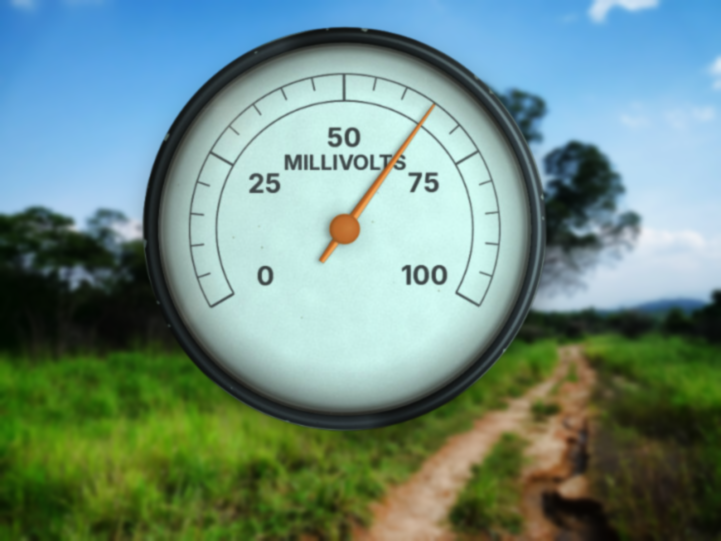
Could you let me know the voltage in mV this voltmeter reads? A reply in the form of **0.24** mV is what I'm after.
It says **65** mV
